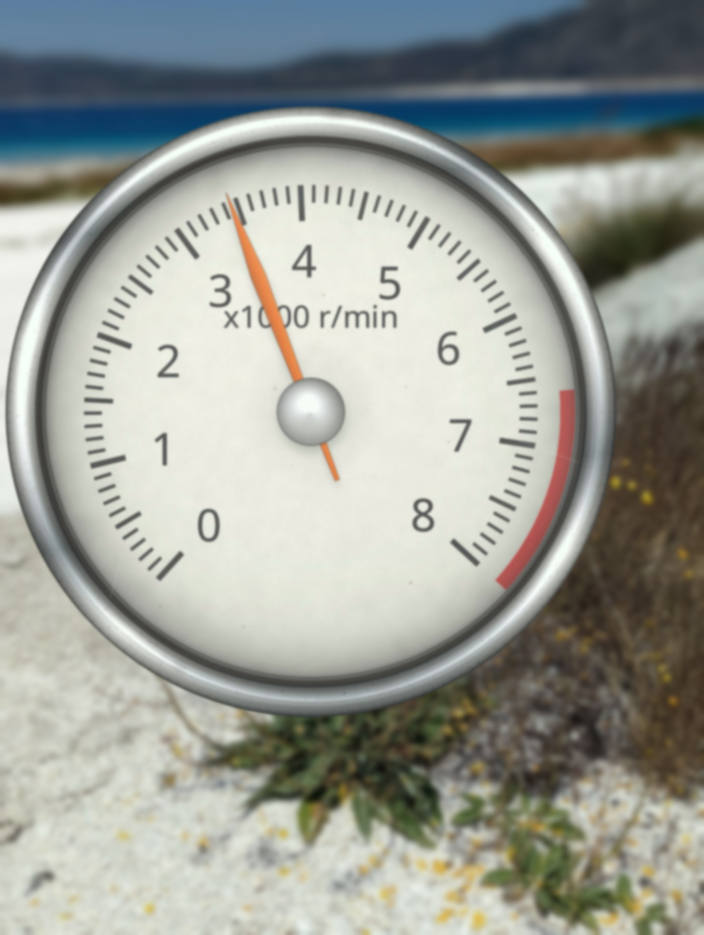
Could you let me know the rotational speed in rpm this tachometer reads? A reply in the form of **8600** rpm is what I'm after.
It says **3450** rpm
